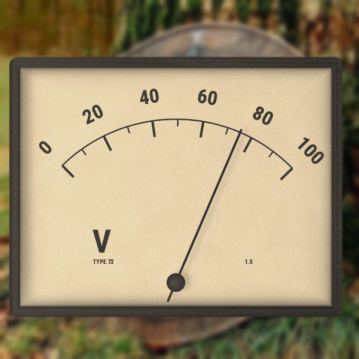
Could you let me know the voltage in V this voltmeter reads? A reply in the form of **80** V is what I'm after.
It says **75** V
